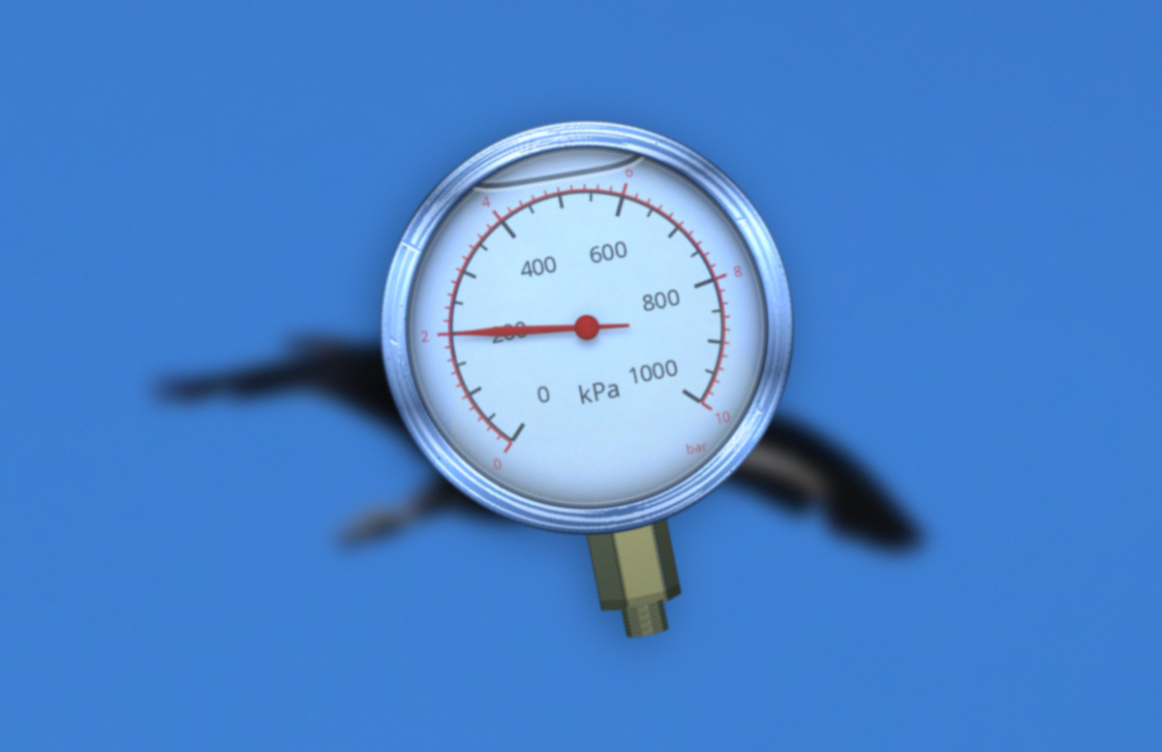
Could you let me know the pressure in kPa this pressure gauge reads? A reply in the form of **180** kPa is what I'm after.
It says **200** kPa
